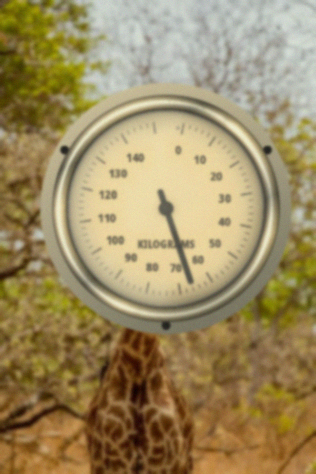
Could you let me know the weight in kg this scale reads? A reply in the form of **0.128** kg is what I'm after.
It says **66** kg
